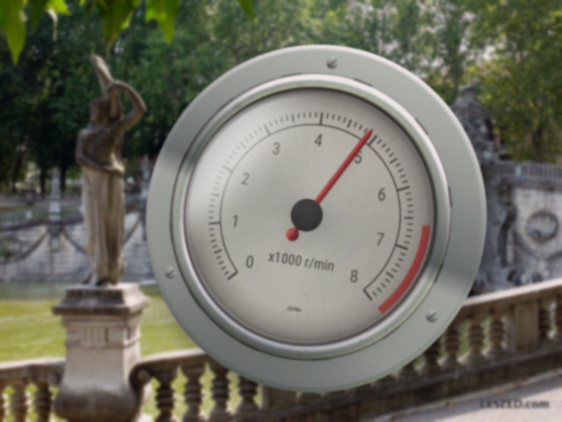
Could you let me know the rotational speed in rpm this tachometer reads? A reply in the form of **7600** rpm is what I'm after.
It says **4900** rpm
